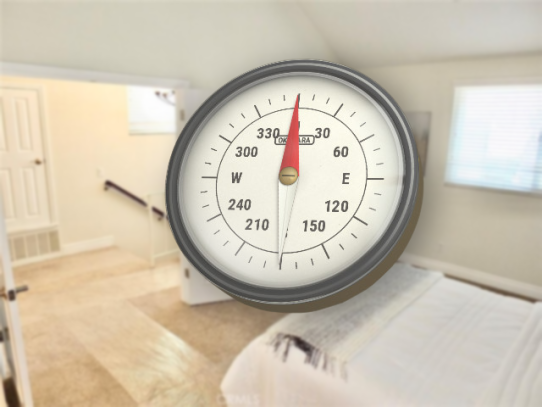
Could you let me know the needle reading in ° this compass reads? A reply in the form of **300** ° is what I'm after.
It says **0** °
